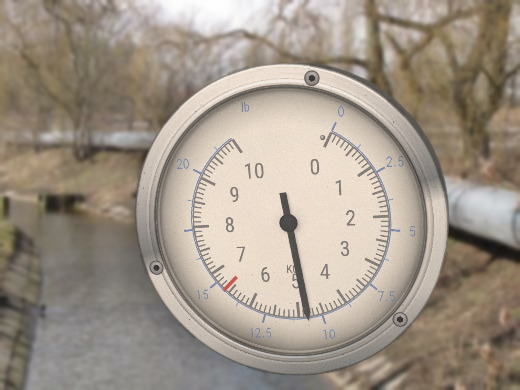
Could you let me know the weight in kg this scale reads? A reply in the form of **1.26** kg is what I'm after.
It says **4.8** kg
